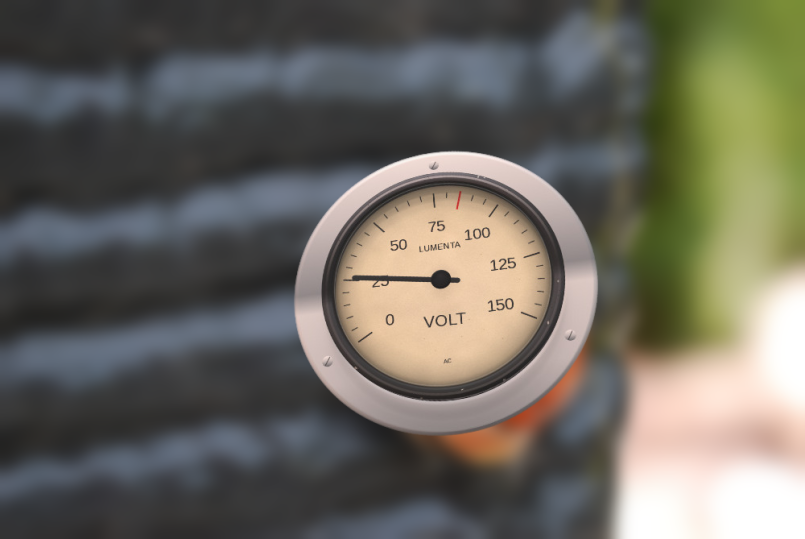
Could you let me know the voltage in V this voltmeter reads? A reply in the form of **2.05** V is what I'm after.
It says **25** V
